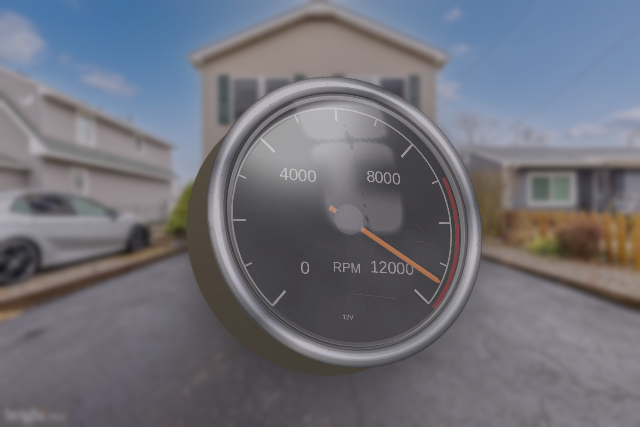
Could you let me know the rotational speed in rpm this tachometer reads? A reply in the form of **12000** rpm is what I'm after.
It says **11500** rpm
